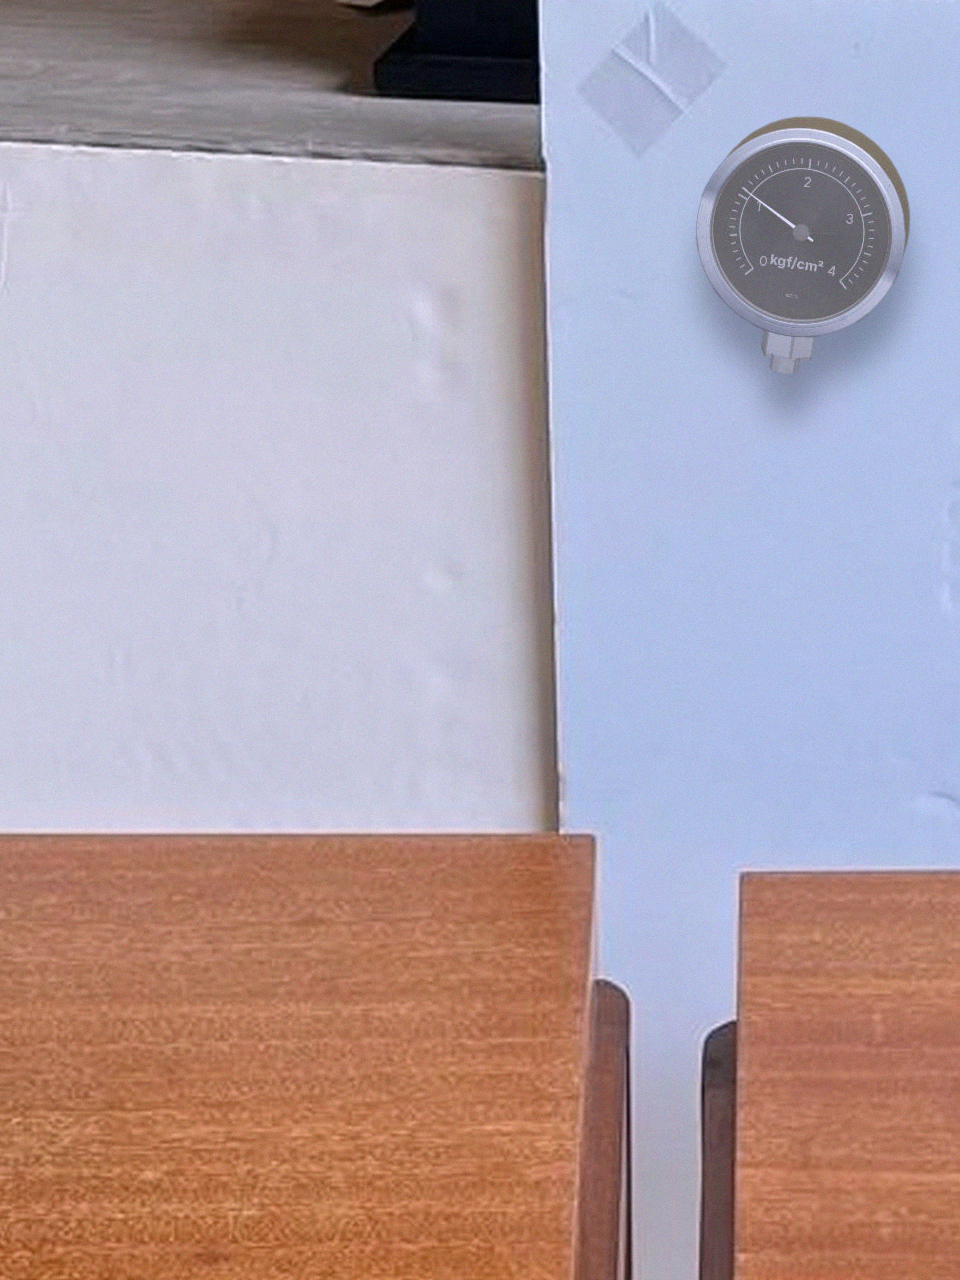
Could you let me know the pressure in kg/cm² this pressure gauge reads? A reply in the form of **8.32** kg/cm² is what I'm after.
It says **1.1** kg/cm²
